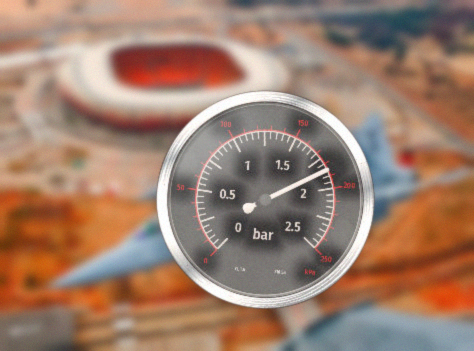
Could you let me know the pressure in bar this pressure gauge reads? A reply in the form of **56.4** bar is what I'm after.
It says **1.85** bar
